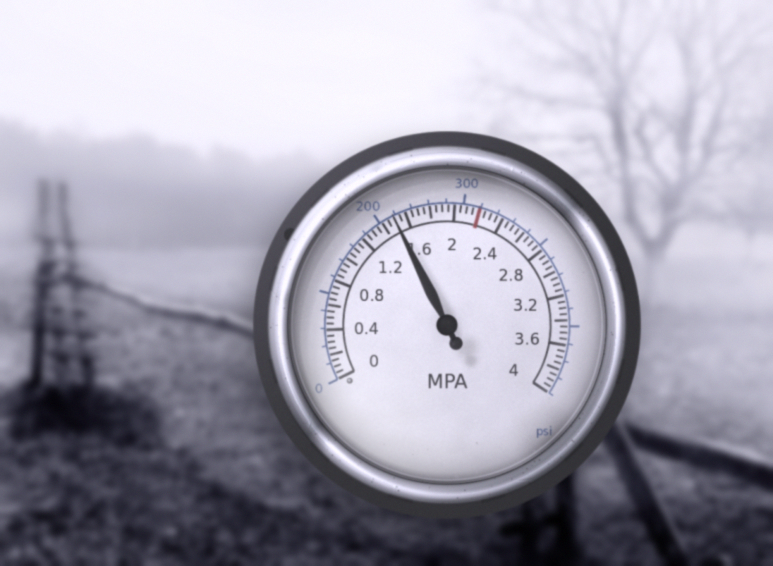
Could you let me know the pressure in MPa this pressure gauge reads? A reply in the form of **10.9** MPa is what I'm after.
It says **1.5** MPa
